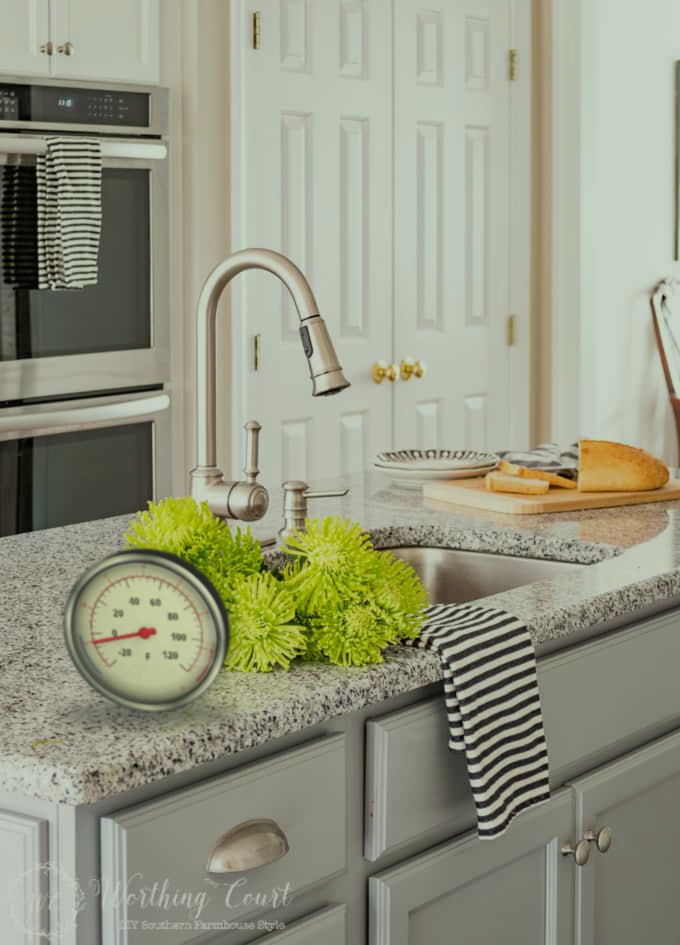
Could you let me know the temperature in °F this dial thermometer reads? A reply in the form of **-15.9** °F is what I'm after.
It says **-4** °F
